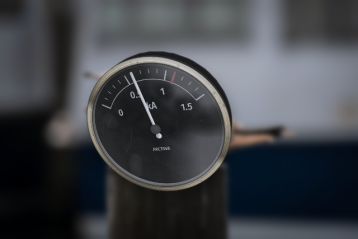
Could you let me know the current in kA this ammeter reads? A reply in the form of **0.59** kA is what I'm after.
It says **0.6** kA
